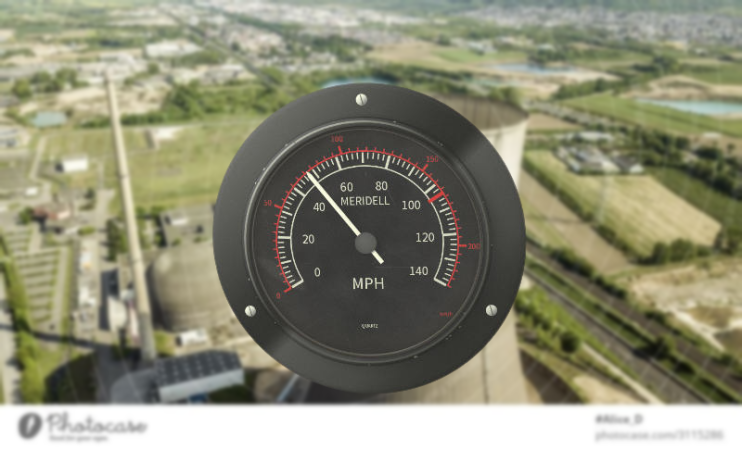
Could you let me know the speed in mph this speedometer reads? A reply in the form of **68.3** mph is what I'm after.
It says **48** mph
